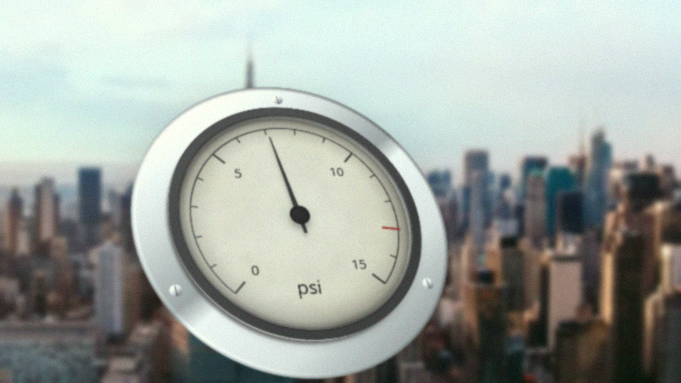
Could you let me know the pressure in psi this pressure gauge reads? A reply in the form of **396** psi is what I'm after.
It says **7** psi
